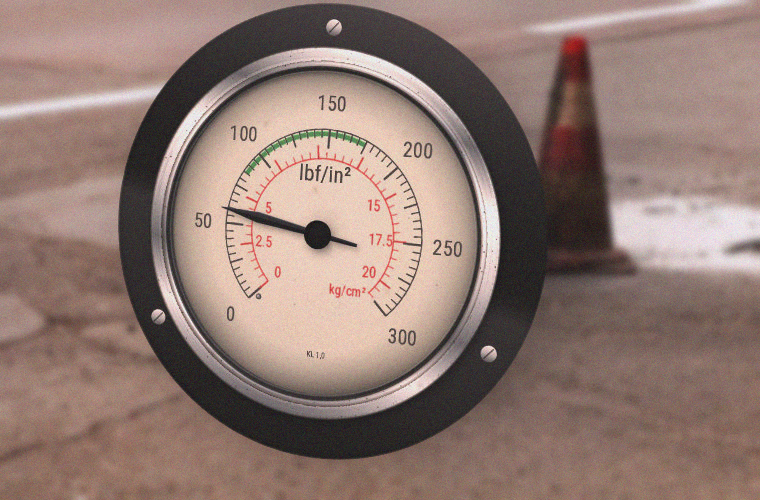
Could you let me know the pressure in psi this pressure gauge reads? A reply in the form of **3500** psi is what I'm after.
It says **60** psi
